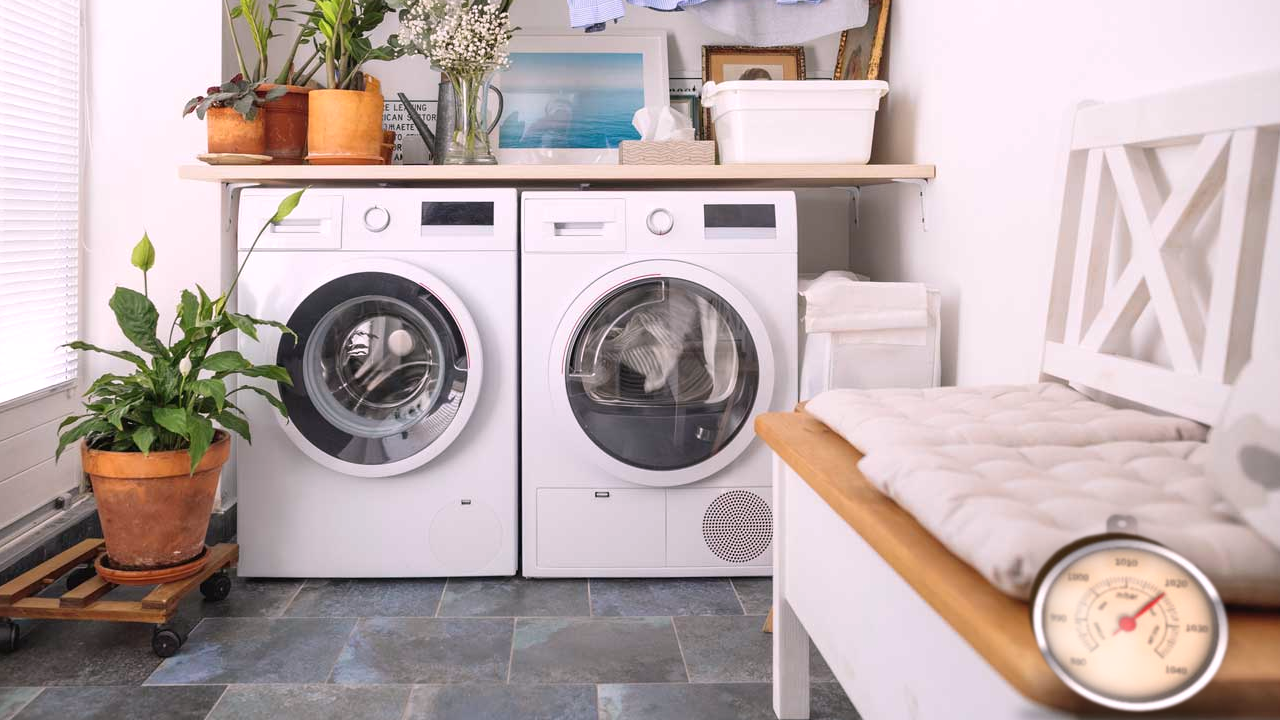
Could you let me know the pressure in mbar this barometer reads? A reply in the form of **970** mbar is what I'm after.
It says **1020** mbar
